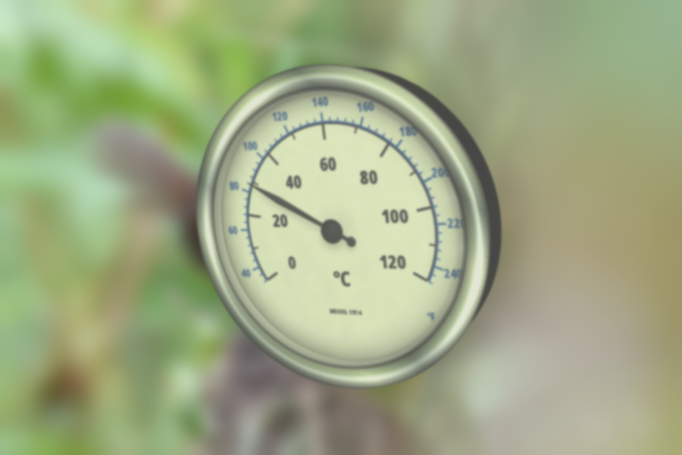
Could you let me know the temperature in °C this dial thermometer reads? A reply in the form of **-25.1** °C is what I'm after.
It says **30** °C
